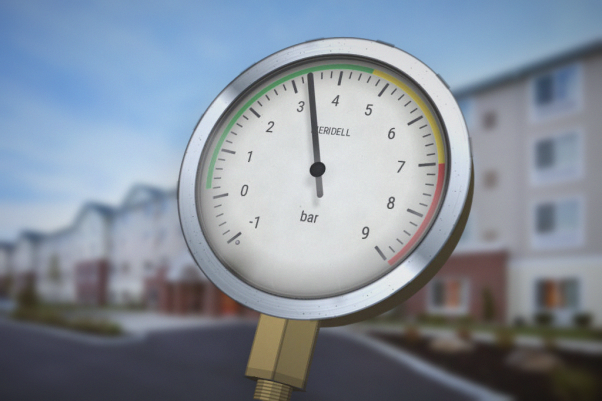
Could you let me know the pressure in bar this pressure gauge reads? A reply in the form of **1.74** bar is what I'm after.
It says **3.4** bar
